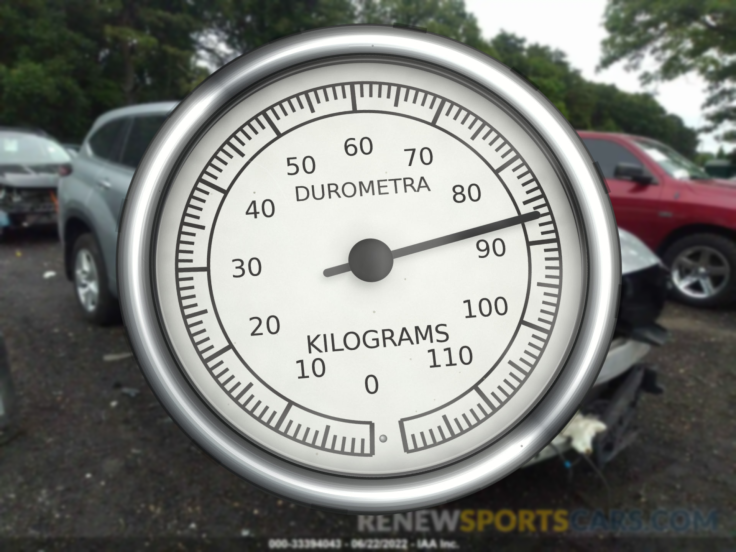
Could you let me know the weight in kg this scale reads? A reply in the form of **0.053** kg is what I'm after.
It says **87** kg
